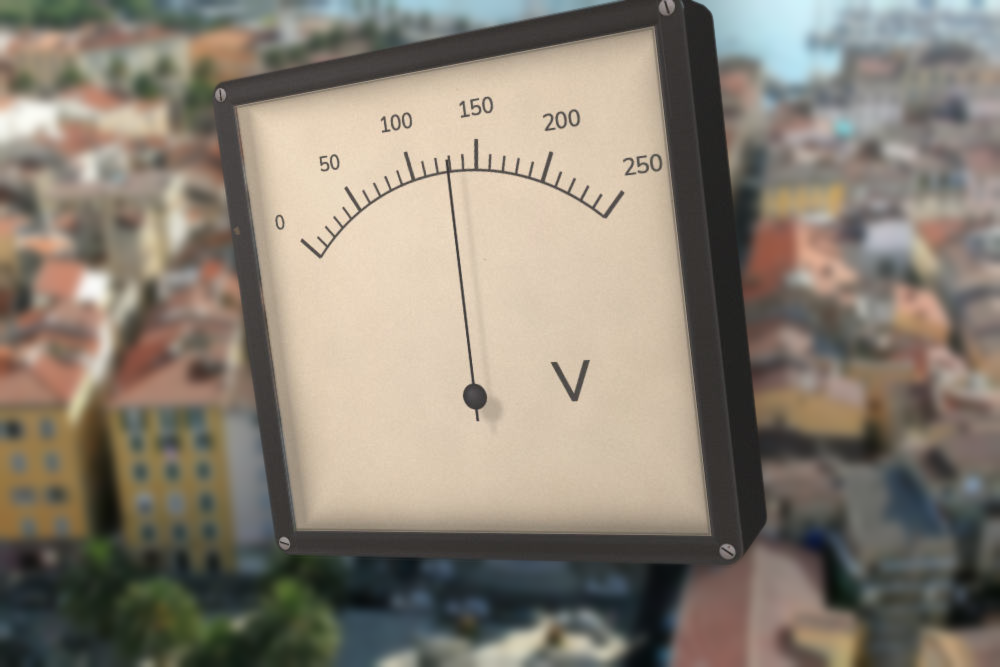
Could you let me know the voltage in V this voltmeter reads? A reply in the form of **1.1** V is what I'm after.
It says **130** V
